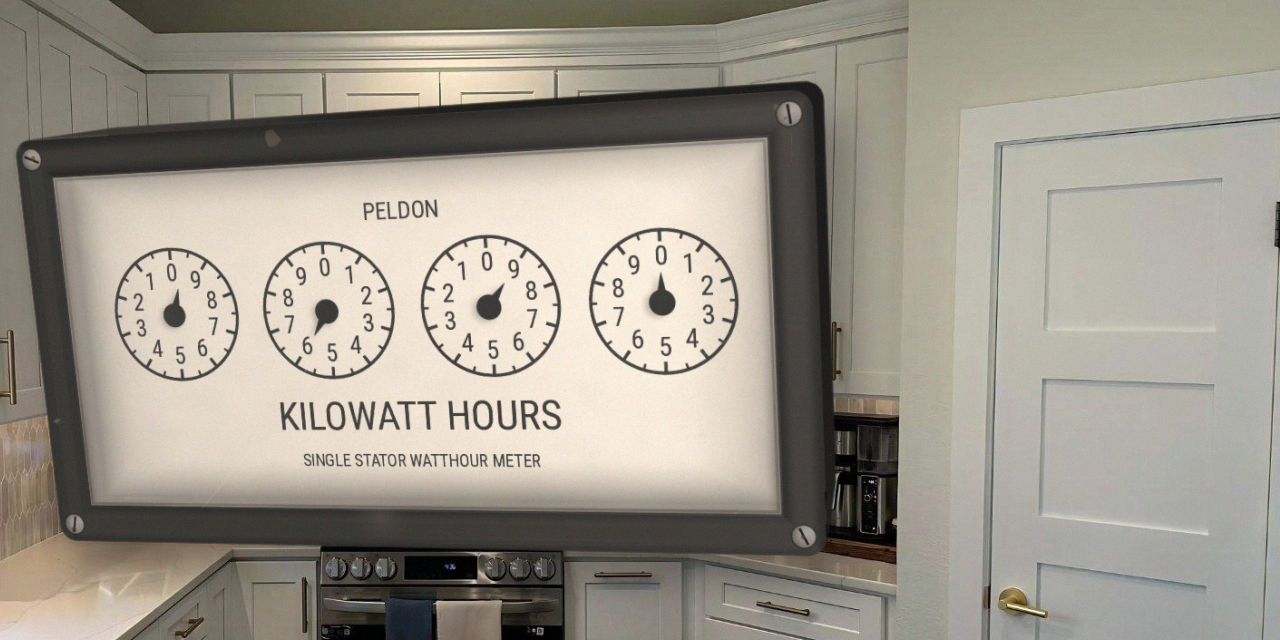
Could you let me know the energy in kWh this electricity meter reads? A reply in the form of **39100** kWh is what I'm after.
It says **9590** kWh
